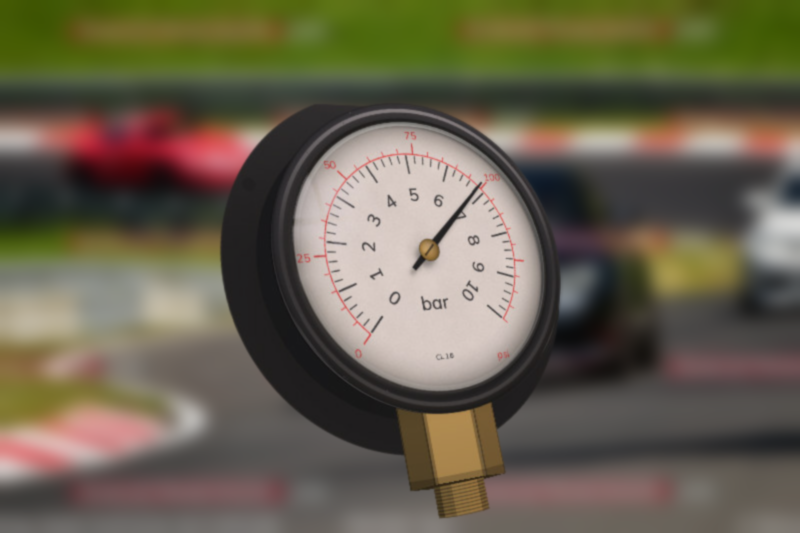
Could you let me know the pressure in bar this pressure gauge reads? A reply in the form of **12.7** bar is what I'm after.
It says **6.8** bar
